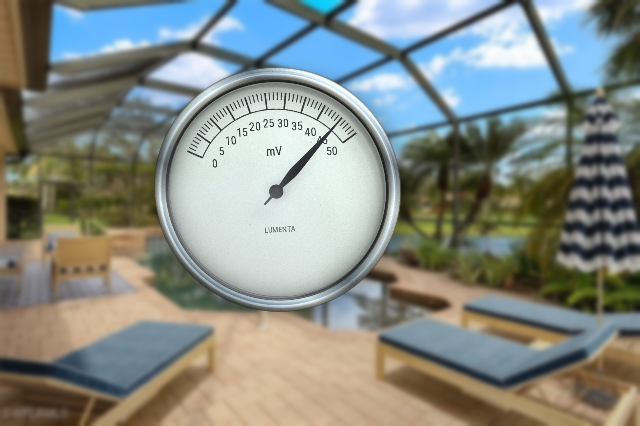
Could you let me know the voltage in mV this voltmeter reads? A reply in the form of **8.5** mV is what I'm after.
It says **45** mV
